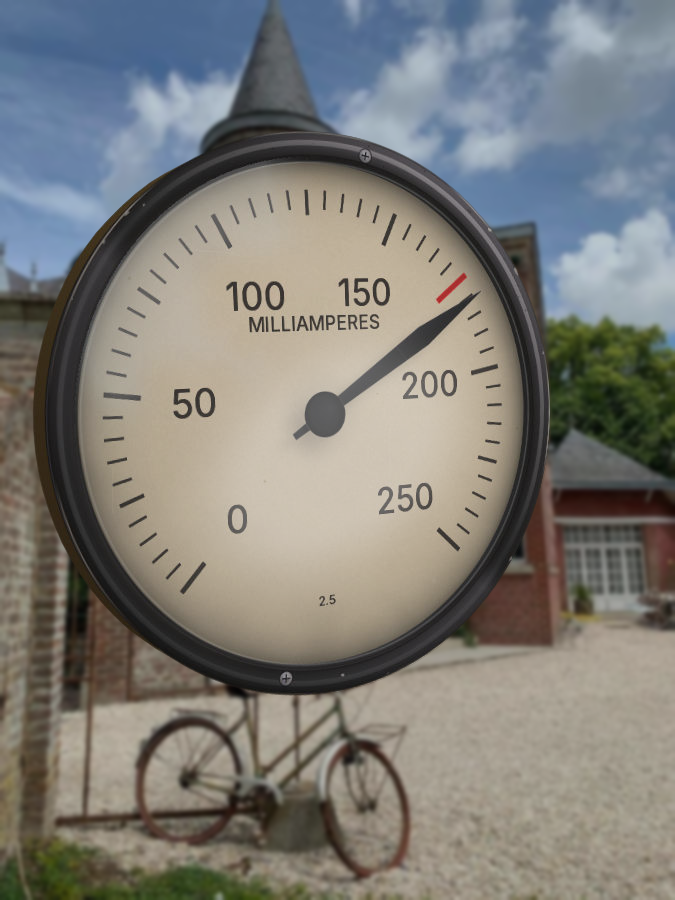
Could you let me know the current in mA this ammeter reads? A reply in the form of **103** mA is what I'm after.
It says **180** mA
